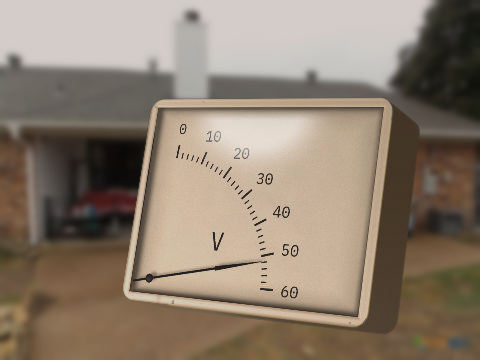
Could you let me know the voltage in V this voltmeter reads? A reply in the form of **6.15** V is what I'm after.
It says **52** V
